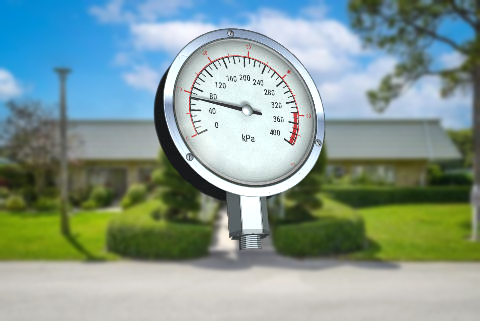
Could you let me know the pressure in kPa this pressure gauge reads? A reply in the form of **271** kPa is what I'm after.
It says **60** kPa
